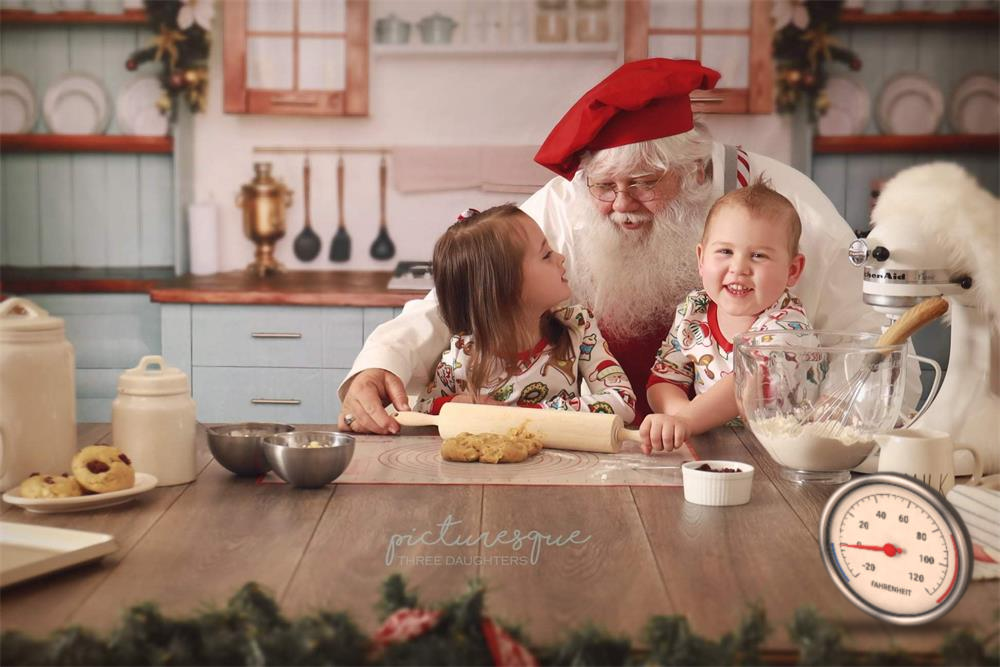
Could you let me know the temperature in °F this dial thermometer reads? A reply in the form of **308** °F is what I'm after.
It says **0** °F
